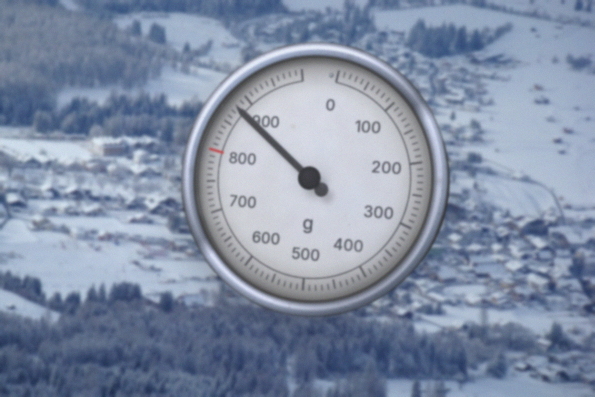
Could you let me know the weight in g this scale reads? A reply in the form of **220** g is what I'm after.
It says **880** g
